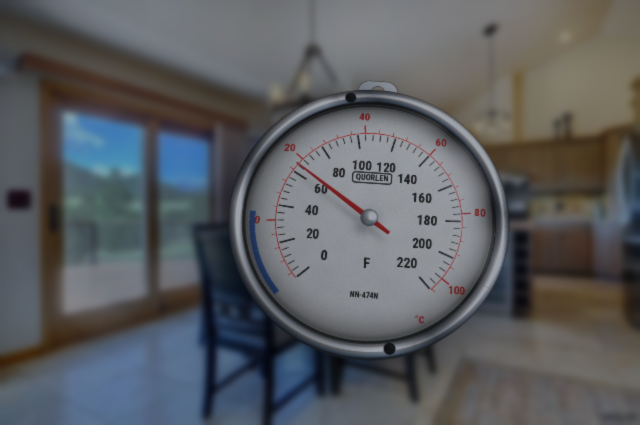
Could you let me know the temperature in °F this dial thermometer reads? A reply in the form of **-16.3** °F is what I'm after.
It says **64** °F
